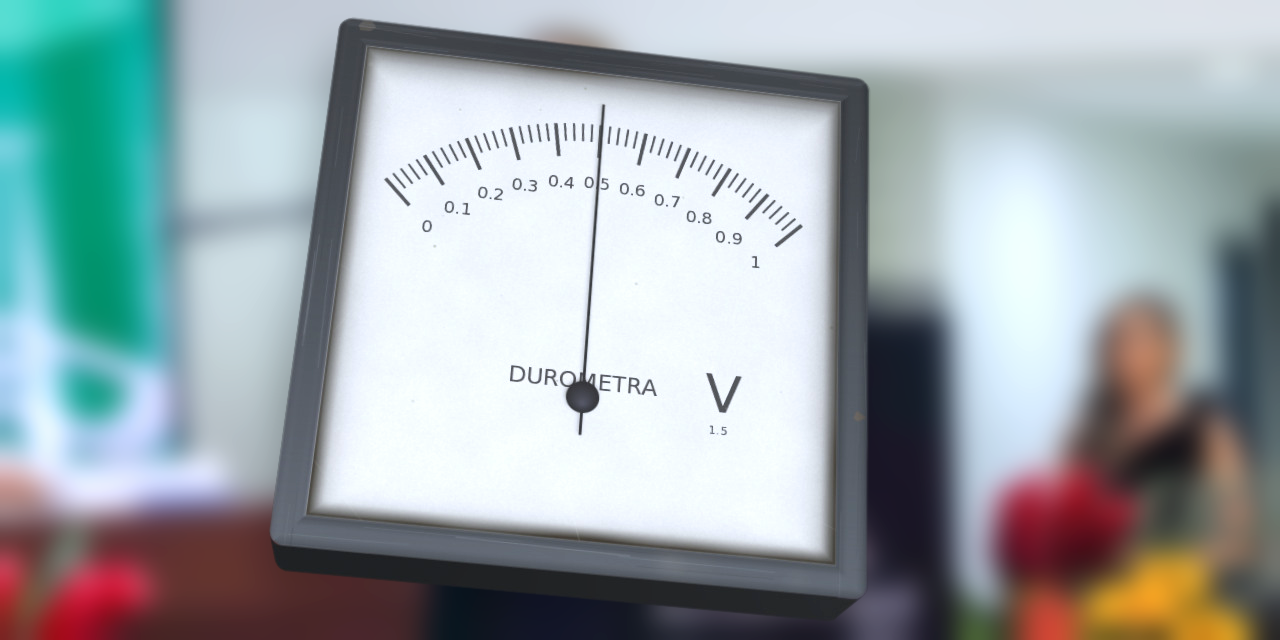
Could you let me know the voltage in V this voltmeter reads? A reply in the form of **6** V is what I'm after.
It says **0.5** V
